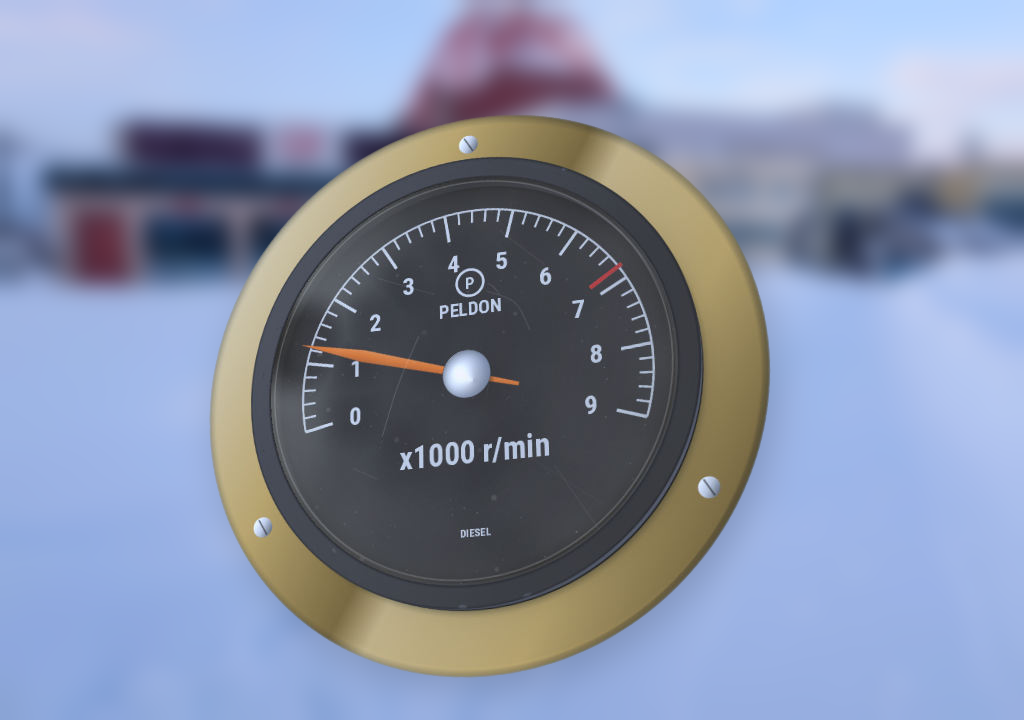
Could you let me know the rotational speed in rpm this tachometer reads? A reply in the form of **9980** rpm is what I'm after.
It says **1200** rpm
